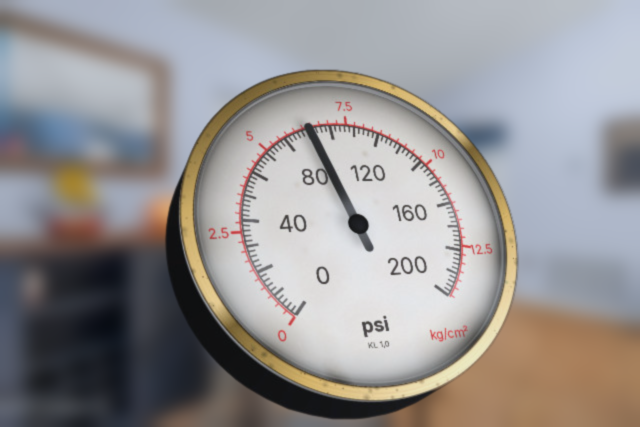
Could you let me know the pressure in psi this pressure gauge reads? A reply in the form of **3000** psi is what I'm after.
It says **90** psi
